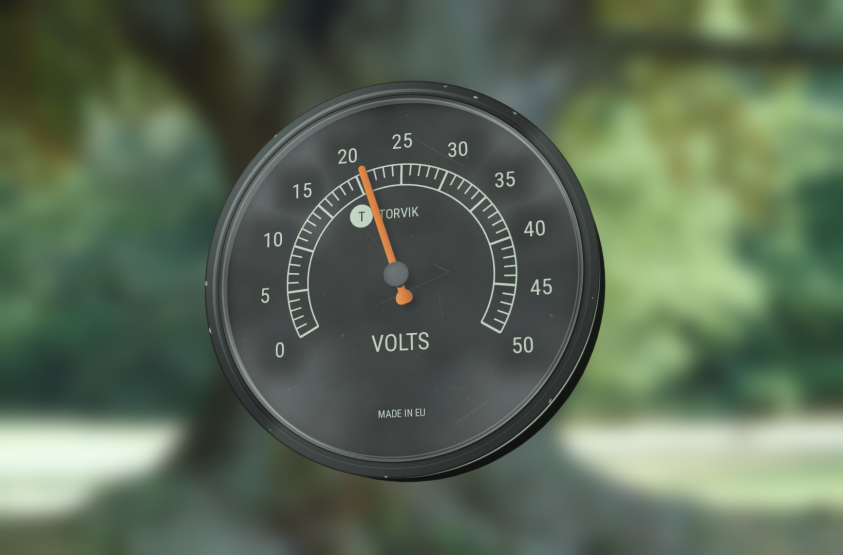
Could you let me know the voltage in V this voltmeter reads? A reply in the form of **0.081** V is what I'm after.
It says **21** V
